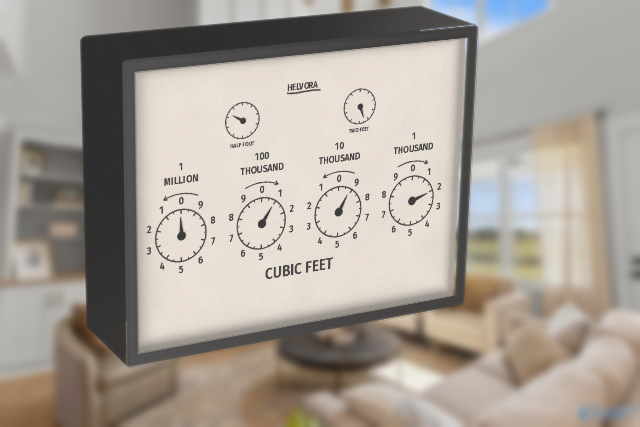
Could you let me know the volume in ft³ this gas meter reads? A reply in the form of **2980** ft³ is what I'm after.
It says **9200** ft³
